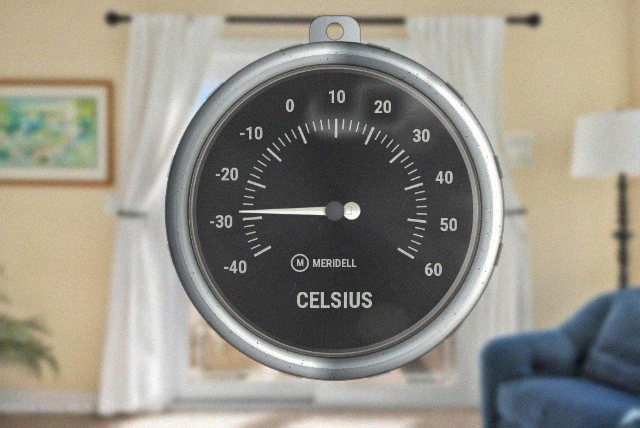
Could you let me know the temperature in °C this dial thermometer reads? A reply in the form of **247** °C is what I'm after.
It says **-28** °C
